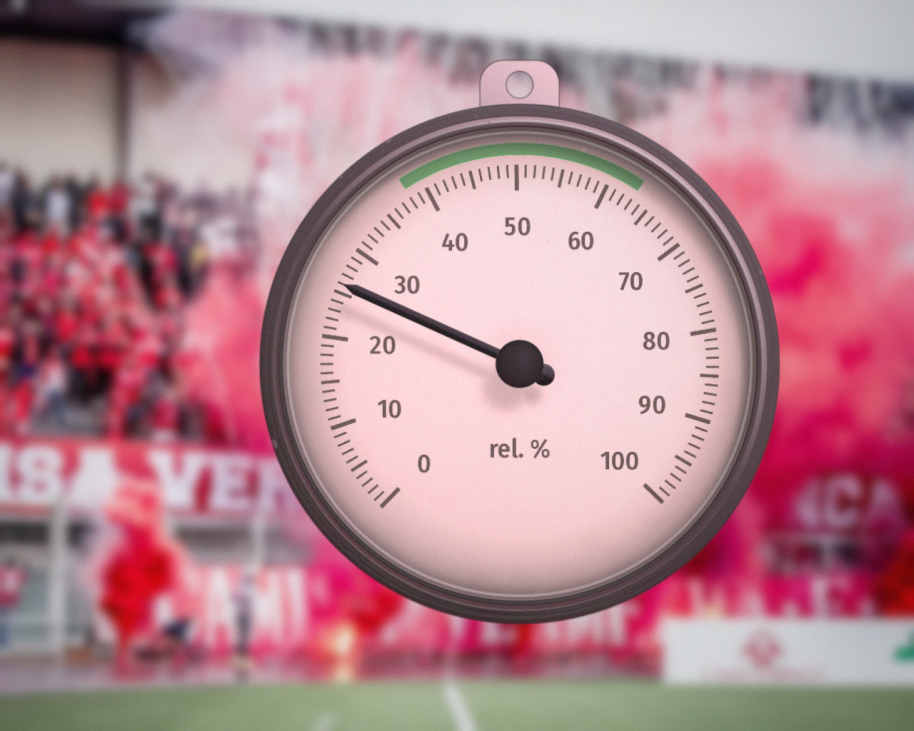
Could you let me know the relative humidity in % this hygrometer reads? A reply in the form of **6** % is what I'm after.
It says **26** %
